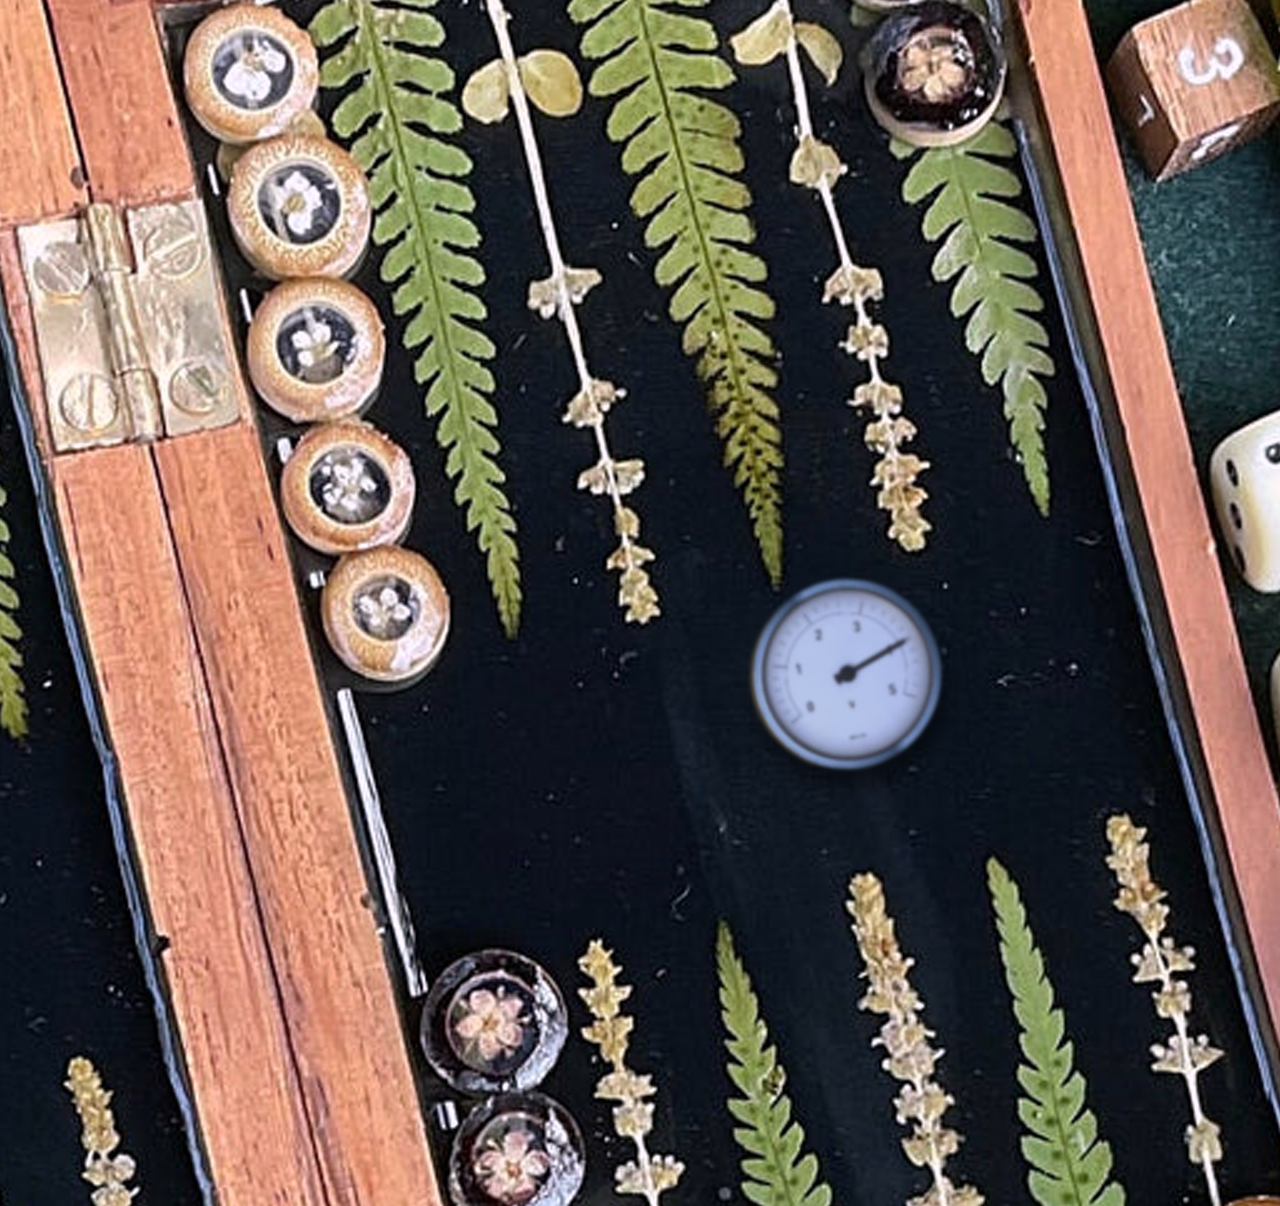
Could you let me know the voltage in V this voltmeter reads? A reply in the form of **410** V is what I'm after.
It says **4** V
